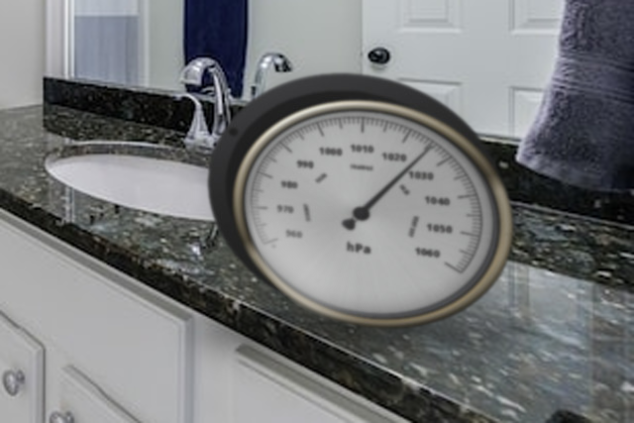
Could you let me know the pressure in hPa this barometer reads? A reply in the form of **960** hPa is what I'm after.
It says **1025** hPa
